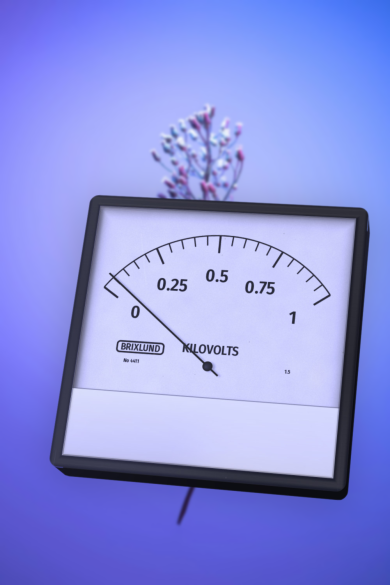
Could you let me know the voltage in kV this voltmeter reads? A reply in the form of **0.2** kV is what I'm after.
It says **0.05** kV
